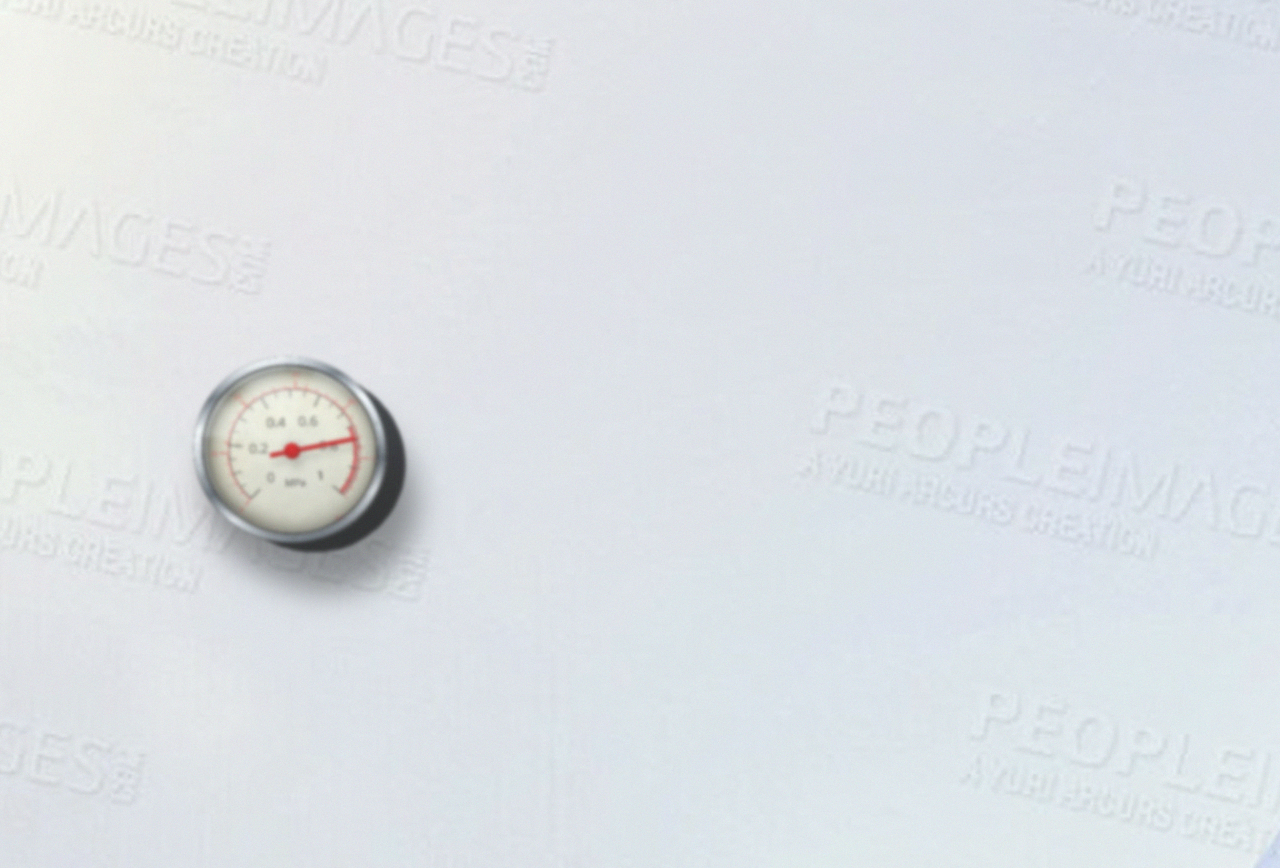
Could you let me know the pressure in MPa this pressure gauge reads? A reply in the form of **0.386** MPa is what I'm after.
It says **0.8** MPa
